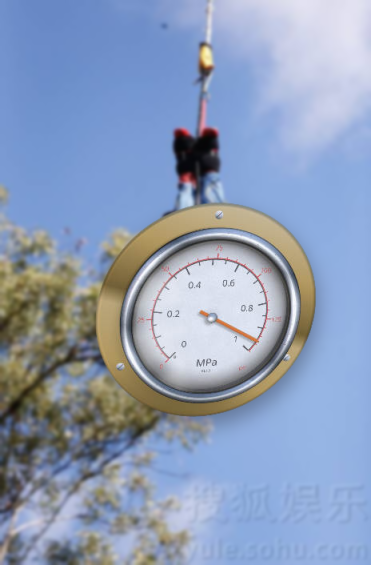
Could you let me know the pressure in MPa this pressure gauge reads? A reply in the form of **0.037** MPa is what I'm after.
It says **0.95** MPa
